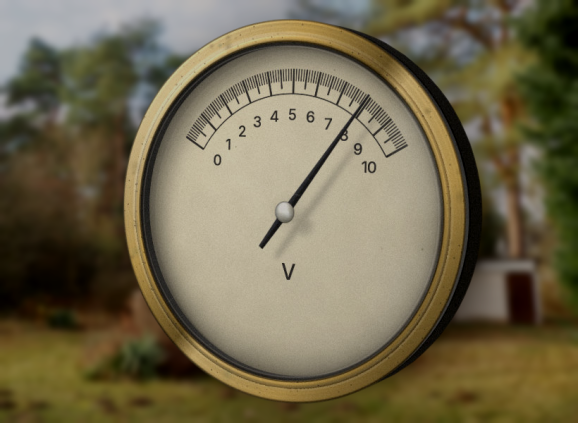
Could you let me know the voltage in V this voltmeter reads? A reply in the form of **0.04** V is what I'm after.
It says **8** V
